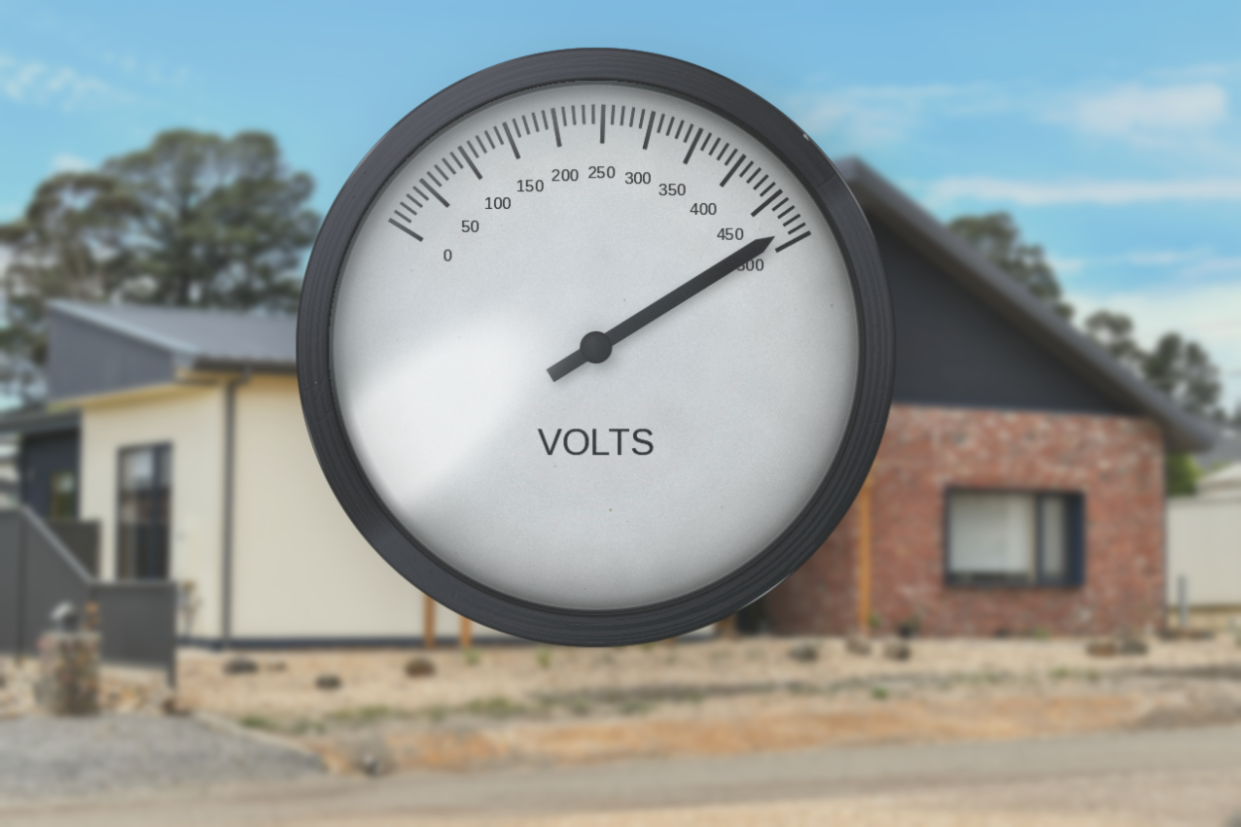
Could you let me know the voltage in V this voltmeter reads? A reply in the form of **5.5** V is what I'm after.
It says **485** V
